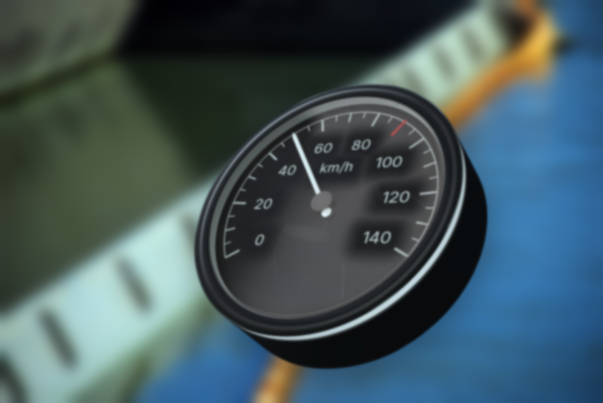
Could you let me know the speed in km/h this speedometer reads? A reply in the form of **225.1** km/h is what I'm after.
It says **50** km/h
